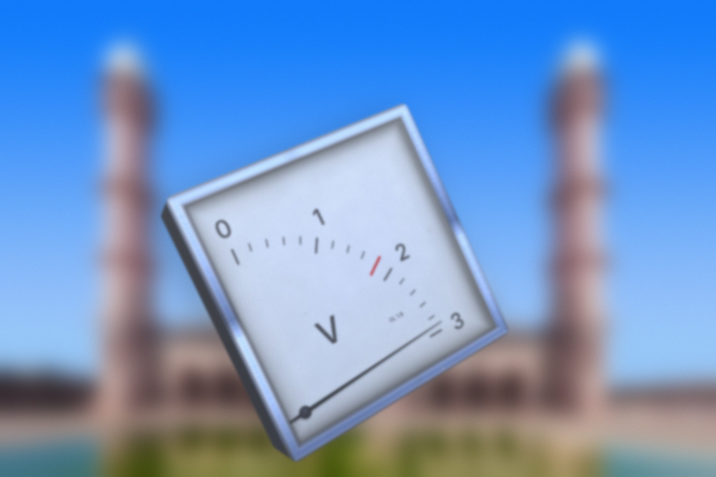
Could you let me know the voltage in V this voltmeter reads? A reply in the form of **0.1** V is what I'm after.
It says **2.9** V
